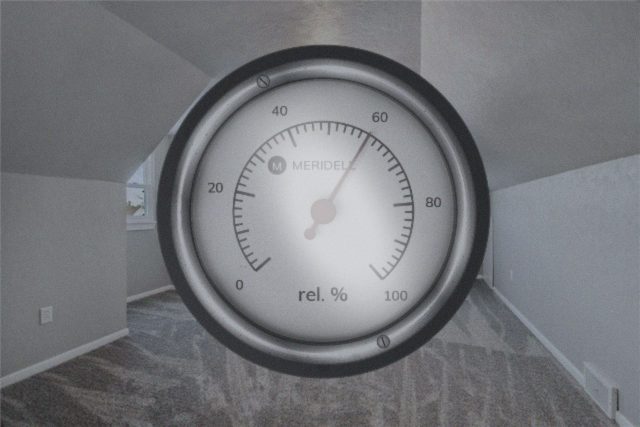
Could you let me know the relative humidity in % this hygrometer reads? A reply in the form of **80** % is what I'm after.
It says **60** %
